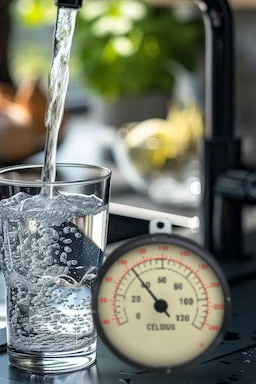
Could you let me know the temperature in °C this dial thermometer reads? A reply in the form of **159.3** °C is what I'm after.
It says **40** °C
